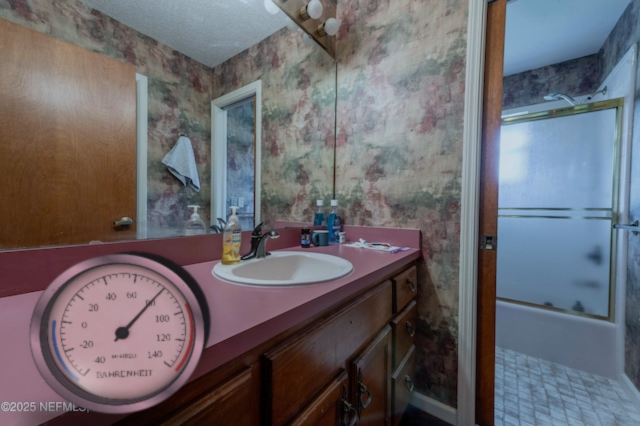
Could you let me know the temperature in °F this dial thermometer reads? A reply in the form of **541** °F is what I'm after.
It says **80** °F
